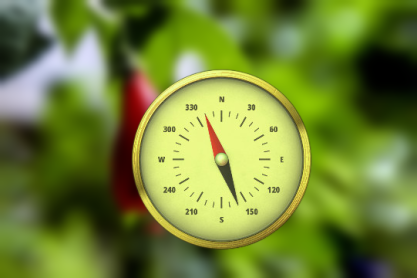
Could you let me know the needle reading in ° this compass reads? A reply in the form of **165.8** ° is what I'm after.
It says **340** °
